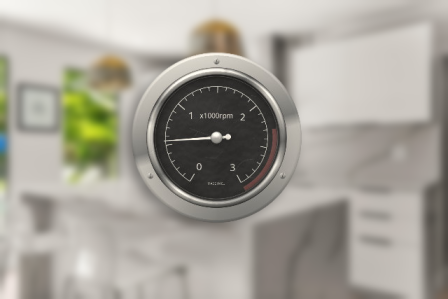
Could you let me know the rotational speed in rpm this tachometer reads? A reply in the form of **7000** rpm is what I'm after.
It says **550** rpm
